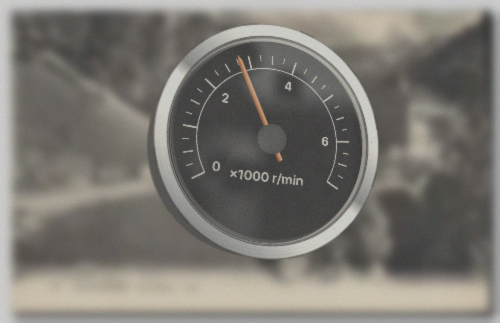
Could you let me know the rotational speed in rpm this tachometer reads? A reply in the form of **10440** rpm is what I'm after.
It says **2750** rpm
